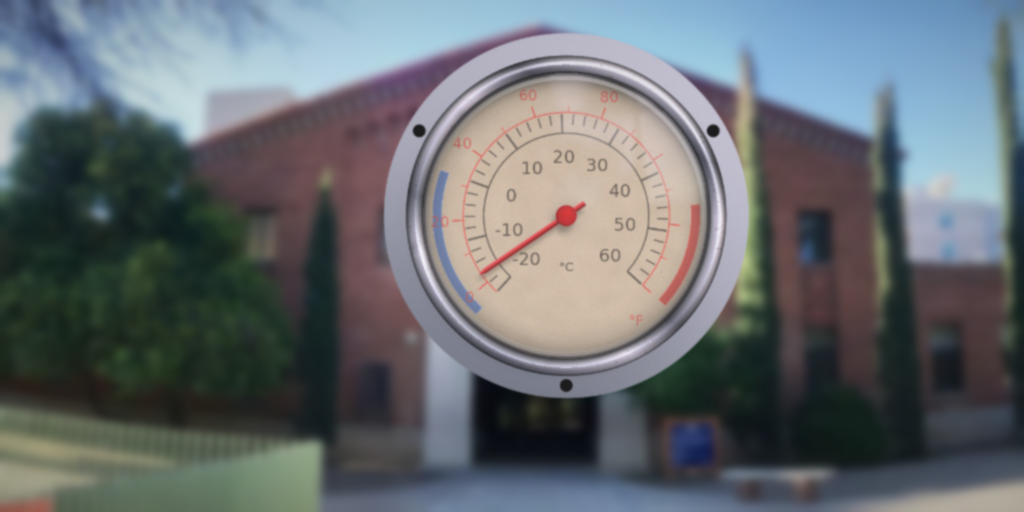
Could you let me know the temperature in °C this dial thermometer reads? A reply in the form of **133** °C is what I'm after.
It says **-16** °C
